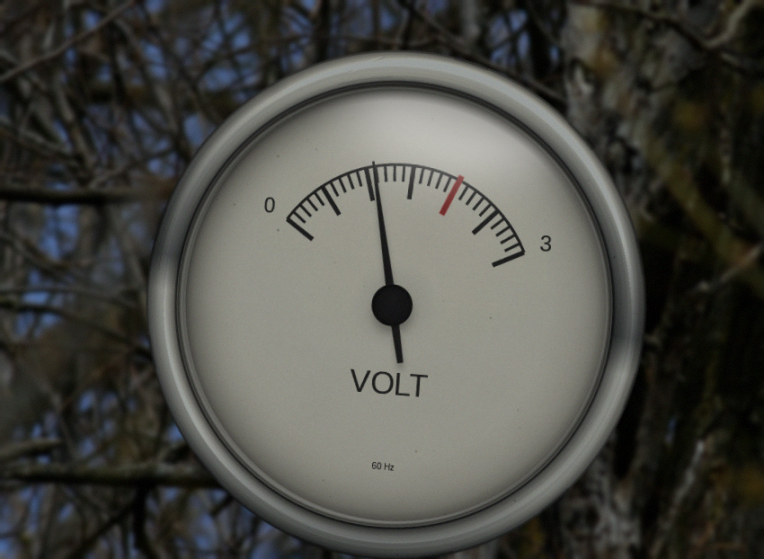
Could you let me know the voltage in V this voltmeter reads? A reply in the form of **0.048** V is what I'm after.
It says **1.1** V
